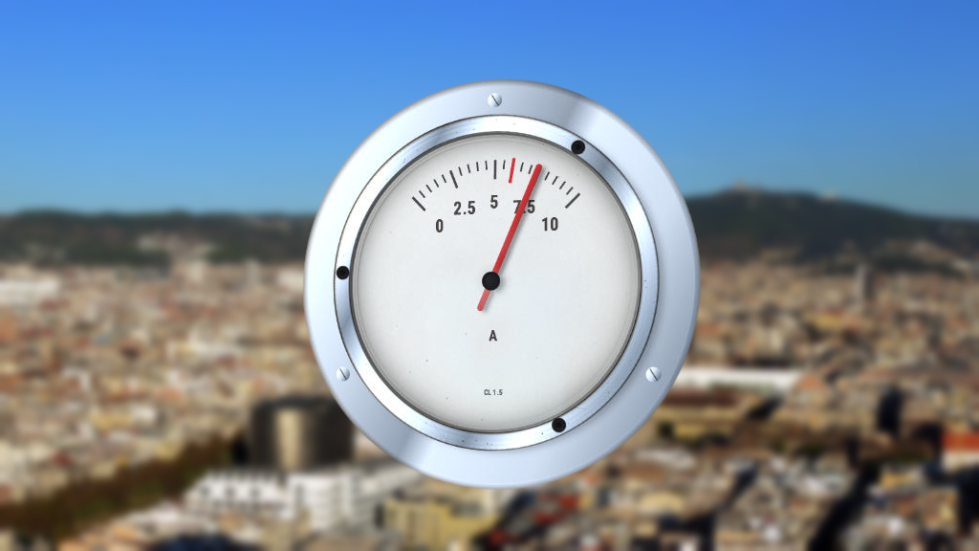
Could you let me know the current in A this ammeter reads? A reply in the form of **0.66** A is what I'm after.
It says **7.5** A
